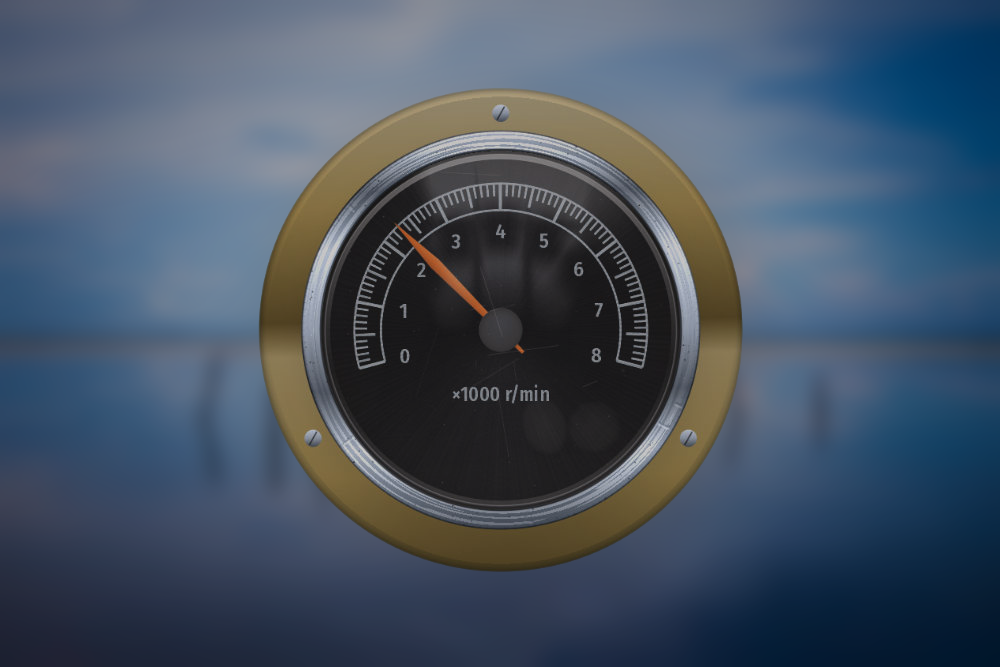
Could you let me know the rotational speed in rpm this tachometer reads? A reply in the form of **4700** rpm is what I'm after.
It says **2300** rpm
